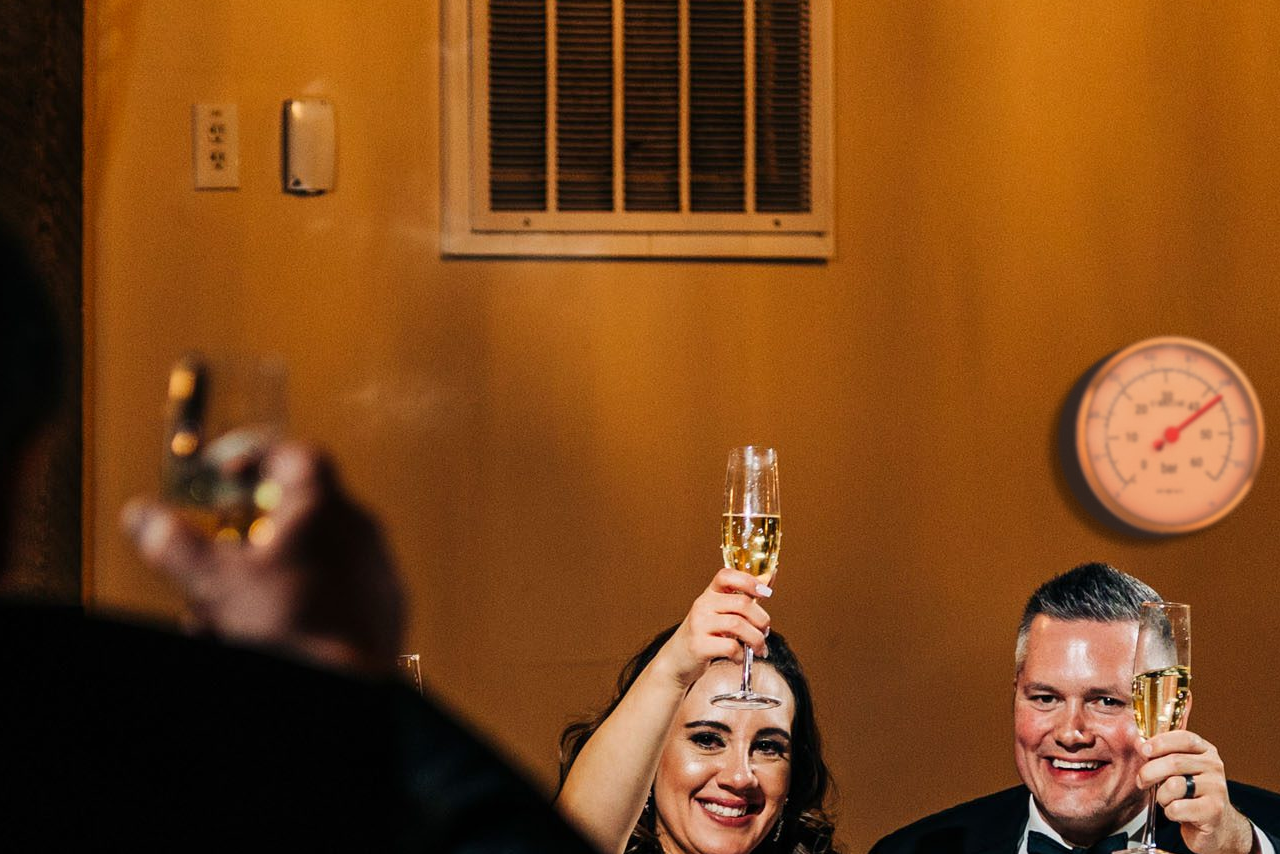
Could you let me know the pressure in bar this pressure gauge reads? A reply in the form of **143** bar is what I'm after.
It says **42.5** bar
